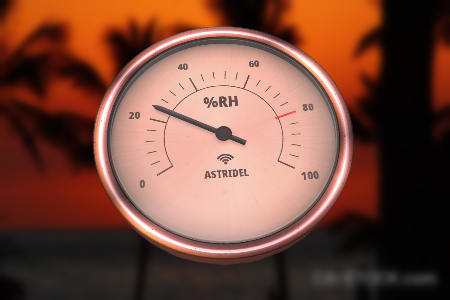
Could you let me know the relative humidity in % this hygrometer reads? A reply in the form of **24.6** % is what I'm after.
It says **24** %
